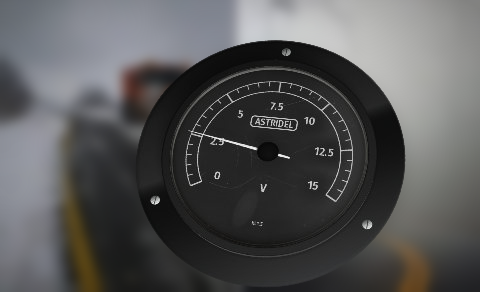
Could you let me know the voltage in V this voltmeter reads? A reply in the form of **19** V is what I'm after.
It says **2.5** V
